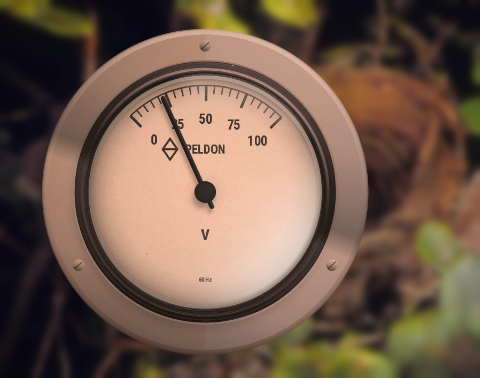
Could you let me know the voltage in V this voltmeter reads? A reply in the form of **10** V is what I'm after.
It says **22.5** V
